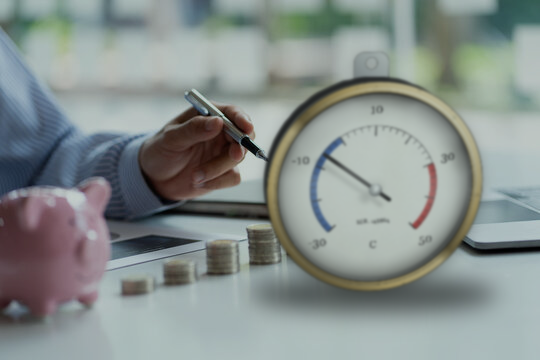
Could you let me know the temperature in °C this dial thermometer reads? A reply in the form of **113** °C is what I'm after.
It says **-6** °C
